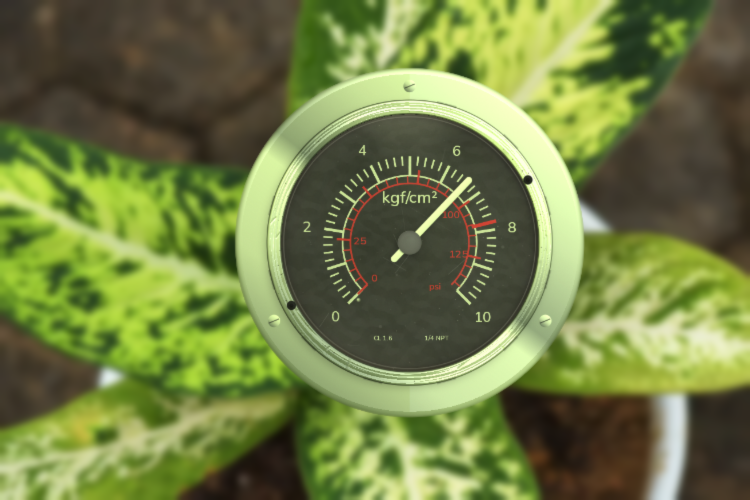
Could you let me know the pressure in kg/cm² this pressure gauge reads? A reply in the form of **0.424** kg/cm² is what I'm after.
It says **6.6** kg/cm²
